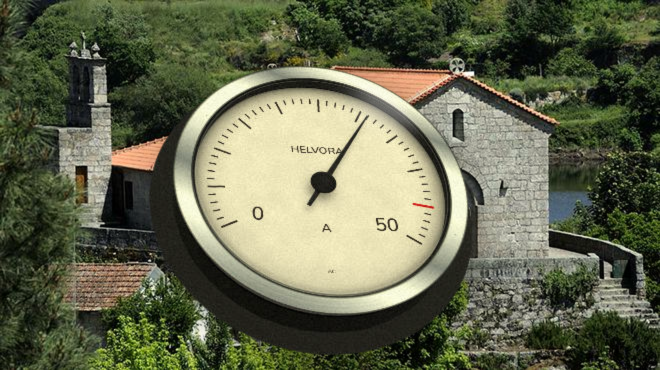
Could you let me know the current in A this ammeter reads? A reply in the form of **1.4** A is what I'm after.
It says **31** A
